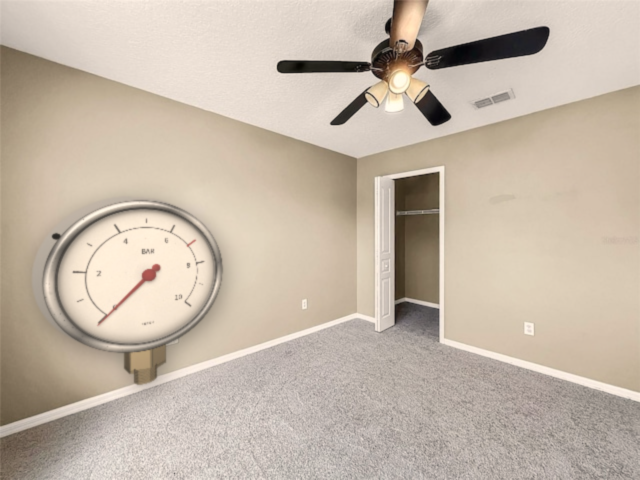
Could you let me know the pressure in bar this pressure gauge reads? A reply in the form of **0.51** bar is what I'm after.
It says **0** bar
